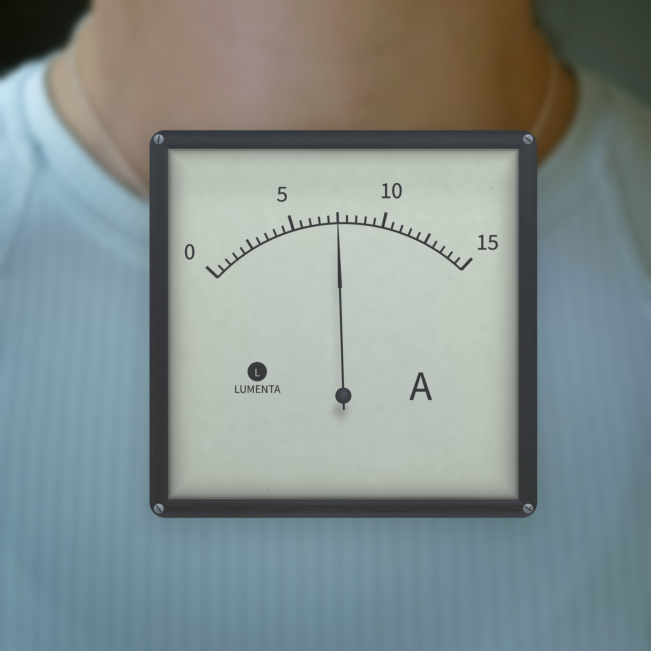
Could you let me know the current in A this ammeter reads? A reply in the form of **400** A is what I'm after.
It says **7.5** A
